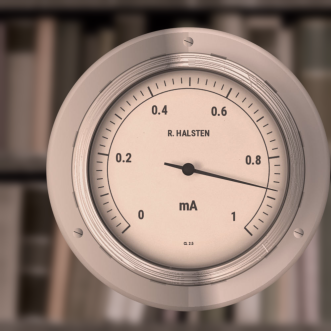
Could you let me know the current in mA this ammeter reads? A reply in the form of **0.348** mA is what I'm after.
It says **0.88** mA
